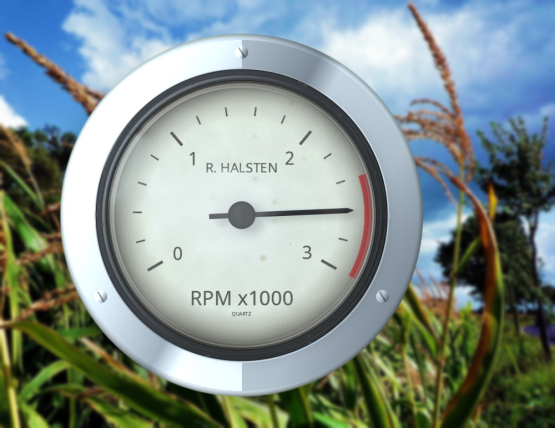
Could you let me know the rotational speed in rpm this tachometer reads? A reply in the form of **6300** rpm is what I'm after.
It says **2600** rpm
